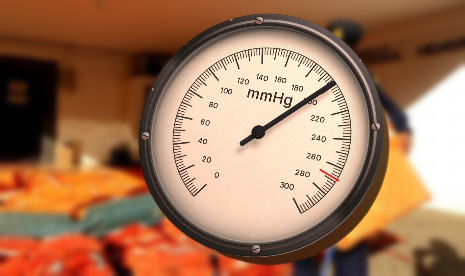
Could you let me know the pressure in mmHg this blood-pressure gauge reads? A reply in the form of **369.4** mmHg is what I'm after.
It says **200** mmHg
